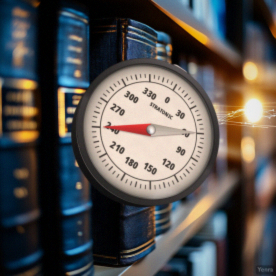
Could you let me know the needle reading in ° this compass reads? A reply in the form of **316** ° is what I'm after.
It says **240** °
